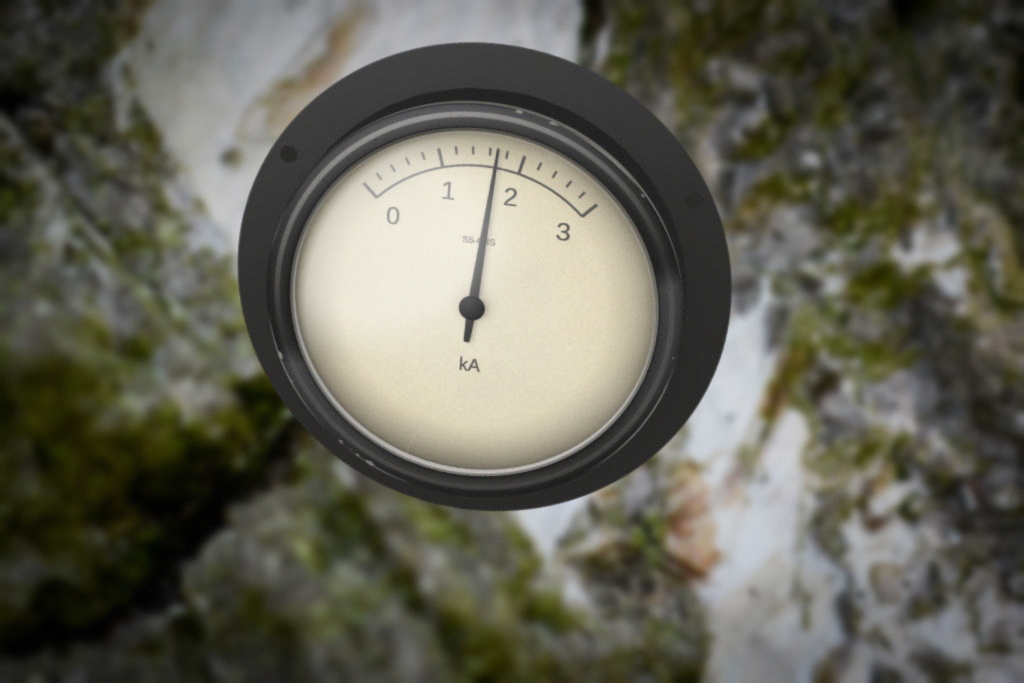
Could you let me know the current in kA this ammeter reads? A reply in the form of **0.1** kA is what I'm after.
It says **1.7** kA
